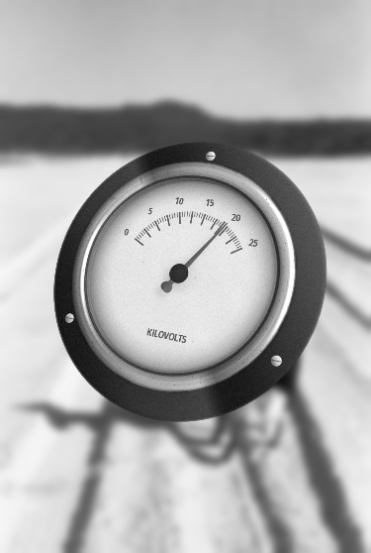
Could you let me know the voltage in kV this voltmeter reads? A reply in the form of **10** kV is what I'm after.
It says **20** kV
